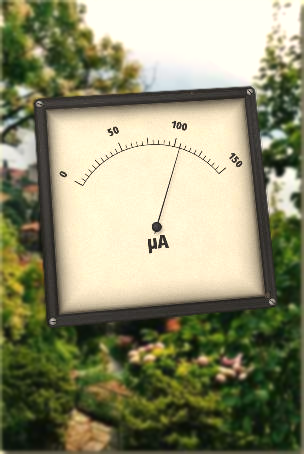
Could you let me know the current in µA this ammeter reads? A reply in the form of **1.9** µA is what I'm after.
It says **105** µA
